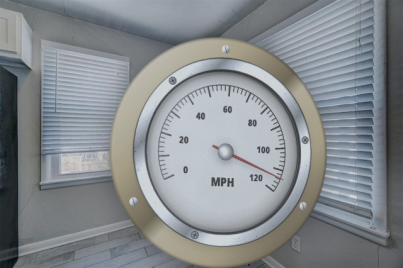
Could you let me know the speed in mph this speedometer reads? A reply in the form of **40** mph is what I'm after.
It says **114** mph
